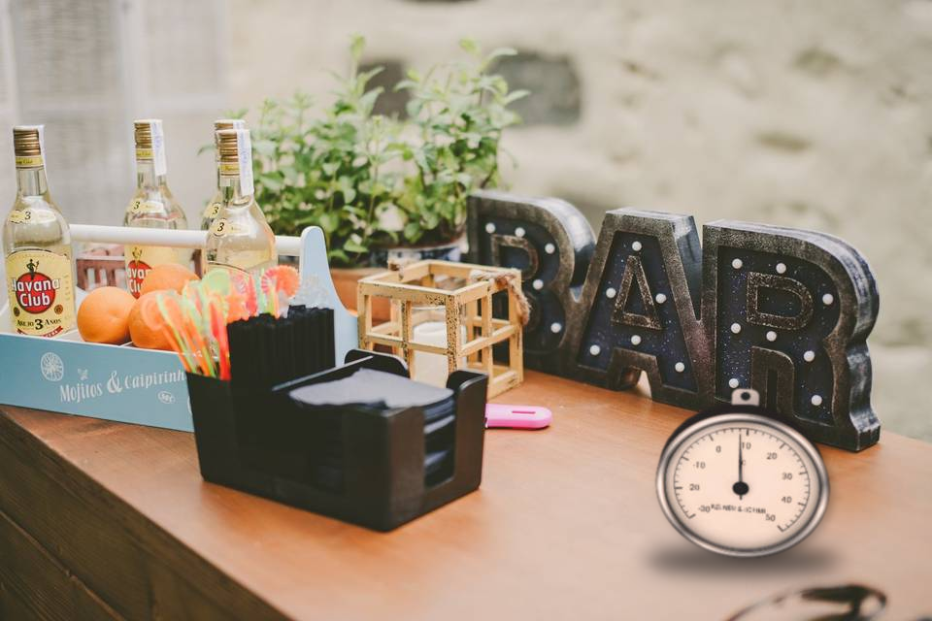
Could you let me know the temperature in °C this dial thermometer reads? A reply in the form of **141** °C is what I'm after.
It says **8** °C
